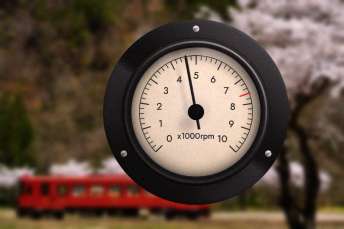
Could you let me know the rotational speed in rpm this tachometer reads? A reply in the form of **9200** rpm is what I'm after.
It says **4600** rpm
